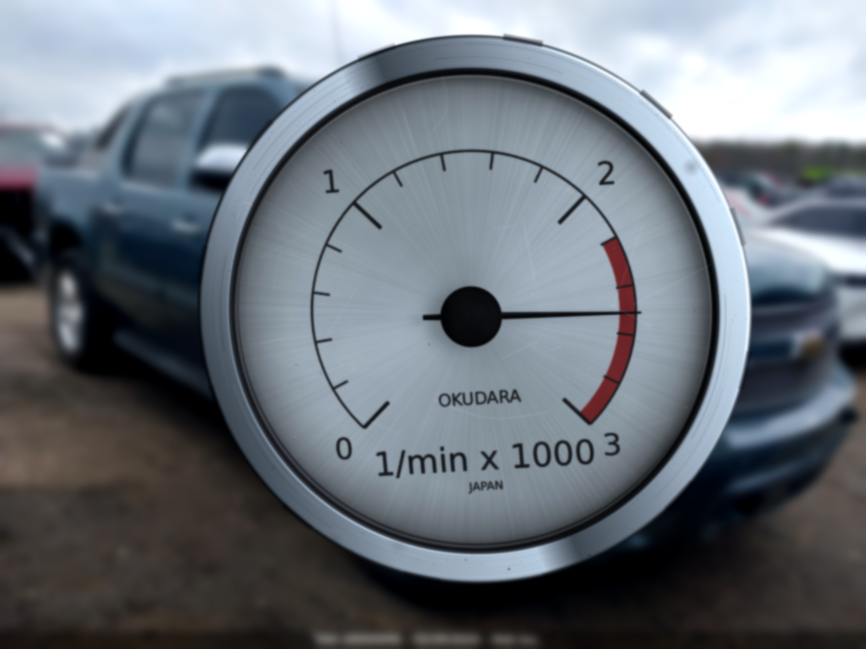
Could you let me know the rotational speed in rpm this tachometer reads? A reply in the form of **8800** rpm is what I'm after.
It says **2500** rpm
